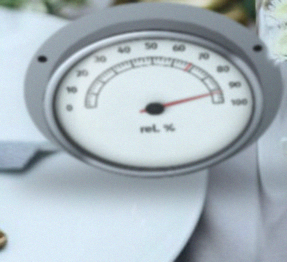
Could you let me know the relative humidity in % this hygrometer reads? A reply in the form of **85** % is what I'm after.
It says **90** %
